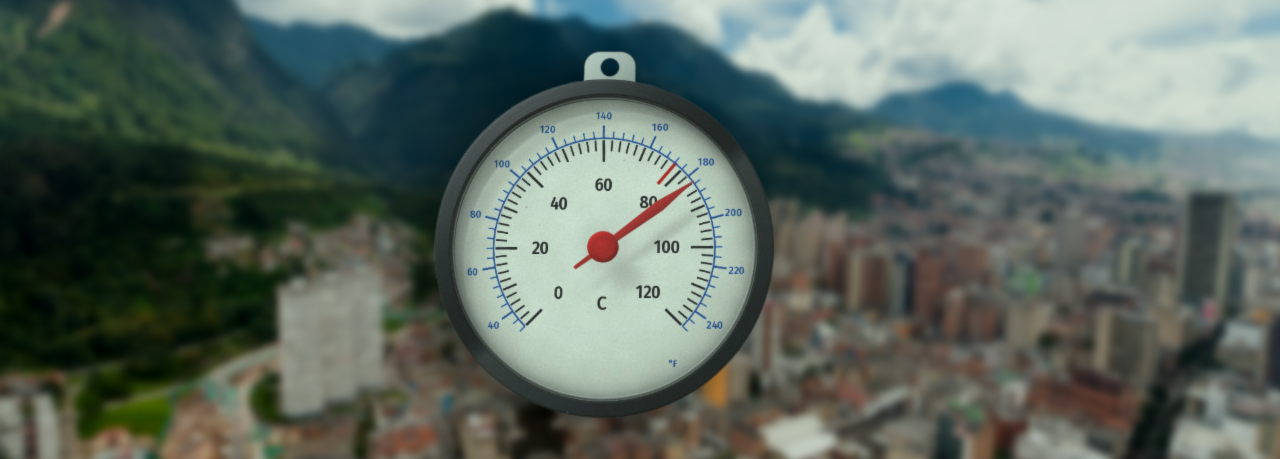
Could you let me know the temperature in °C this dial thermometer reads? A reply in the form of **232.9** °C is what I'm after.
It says **84** °C
